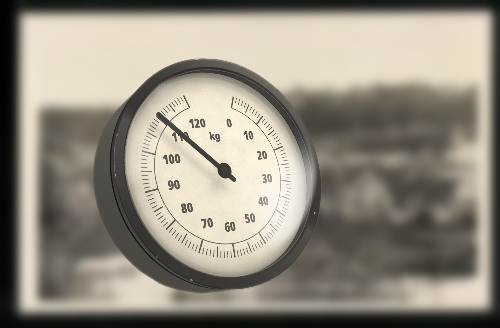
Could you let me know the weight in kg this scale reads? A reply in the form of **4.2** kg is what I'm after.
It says **110** kg
